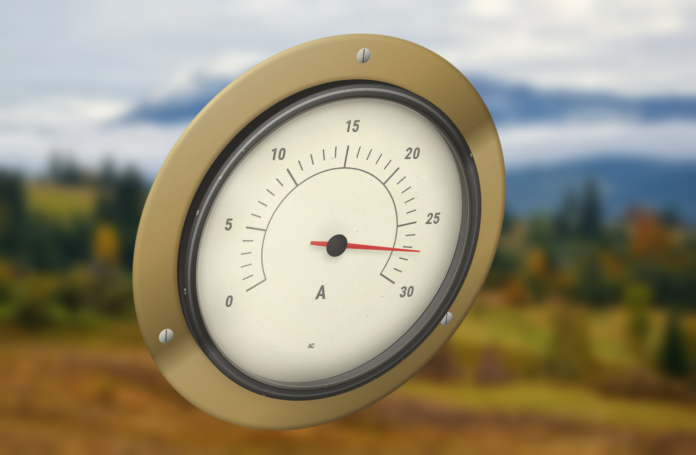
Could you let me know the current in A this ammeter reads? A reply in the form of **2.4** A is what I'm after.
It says **27** A
